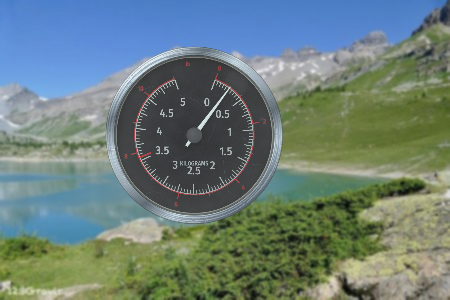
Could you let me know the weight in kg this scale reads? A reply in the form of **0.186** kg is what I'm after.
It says **0.25** kg
